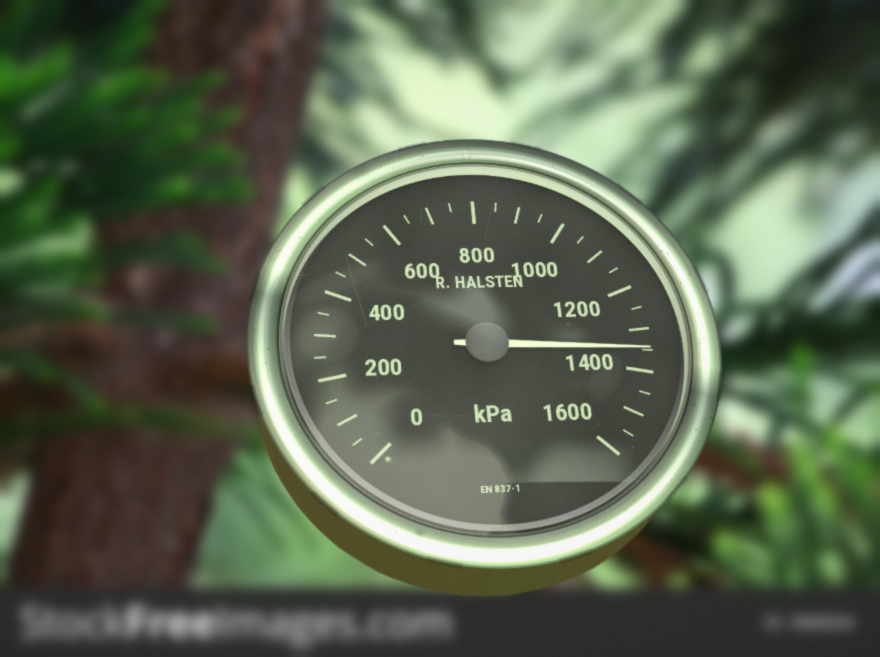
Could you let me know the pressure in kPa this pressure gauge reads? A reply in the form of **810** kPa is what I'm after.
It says **1350** kPa
